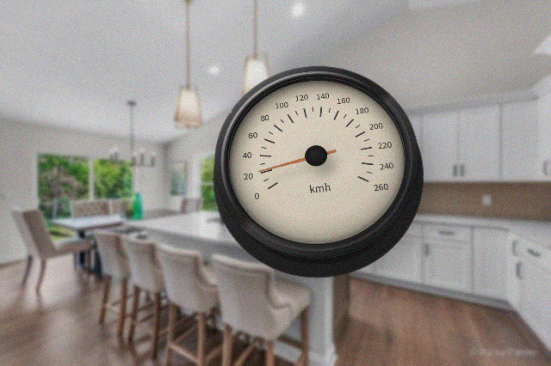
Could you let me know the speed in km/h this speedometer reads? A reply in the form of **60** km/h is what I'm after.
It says **20** km/h
